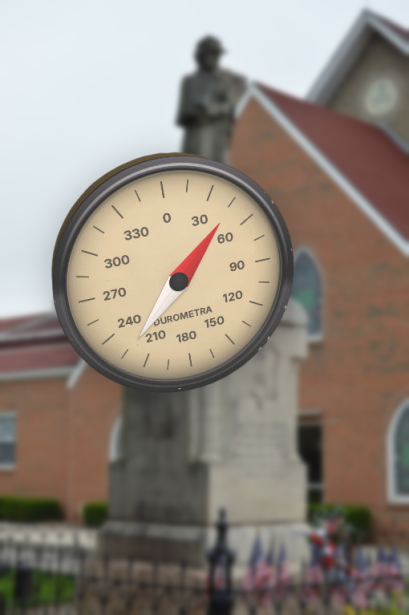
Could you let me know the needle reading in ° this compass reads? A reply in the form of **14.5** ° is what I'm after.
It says **45** °
